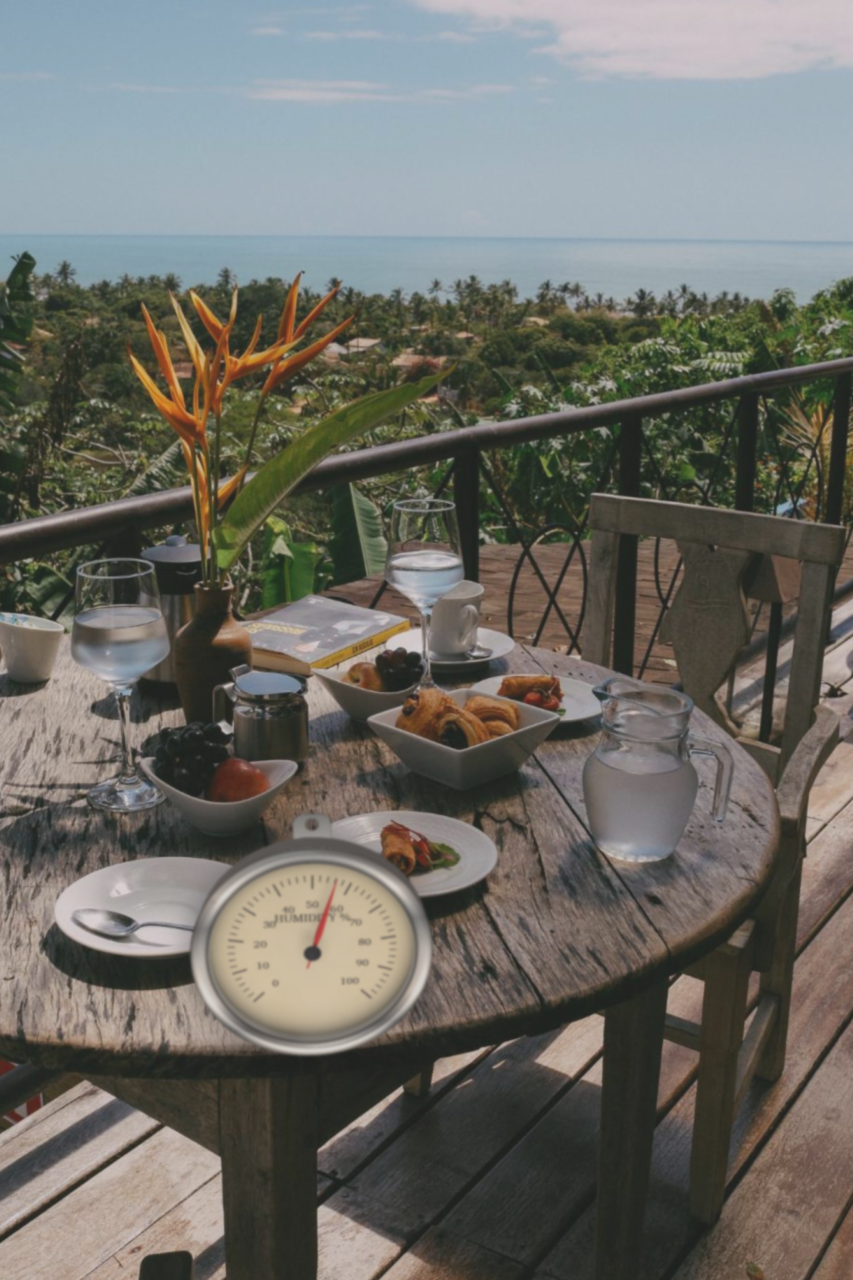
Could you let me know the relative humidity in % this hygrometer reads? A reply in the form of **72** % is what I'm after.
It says **56** %
